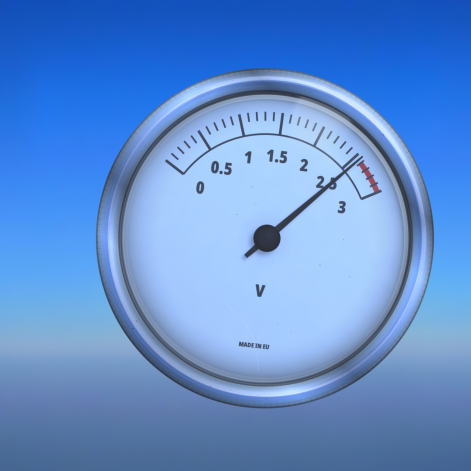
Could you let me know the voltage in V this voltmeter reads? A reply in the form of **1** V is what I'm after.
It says **2.55** V
